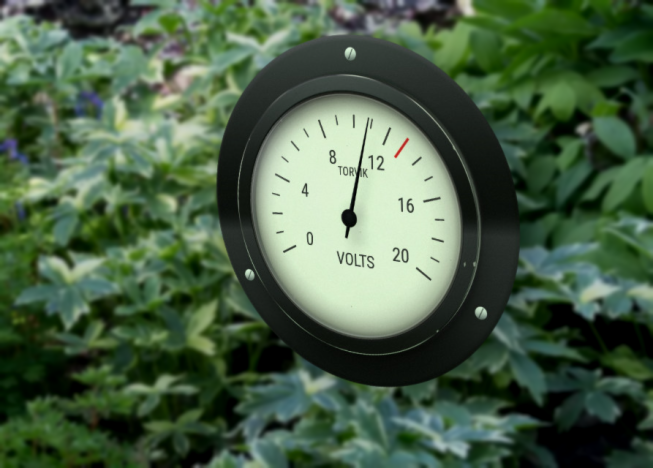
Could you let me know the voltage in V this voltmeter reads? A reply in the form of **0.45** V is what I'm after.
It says **11** V
